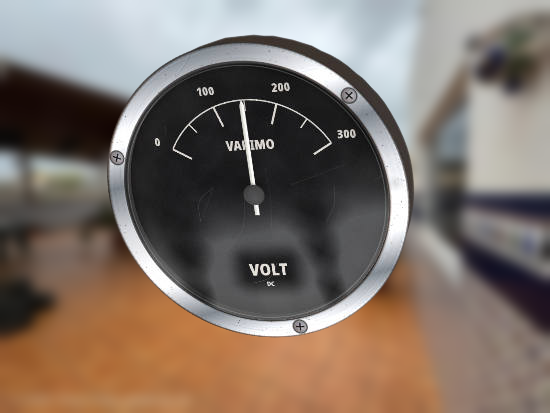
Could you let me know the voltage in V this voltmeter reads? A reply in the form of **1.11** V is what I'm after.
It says **150** V
